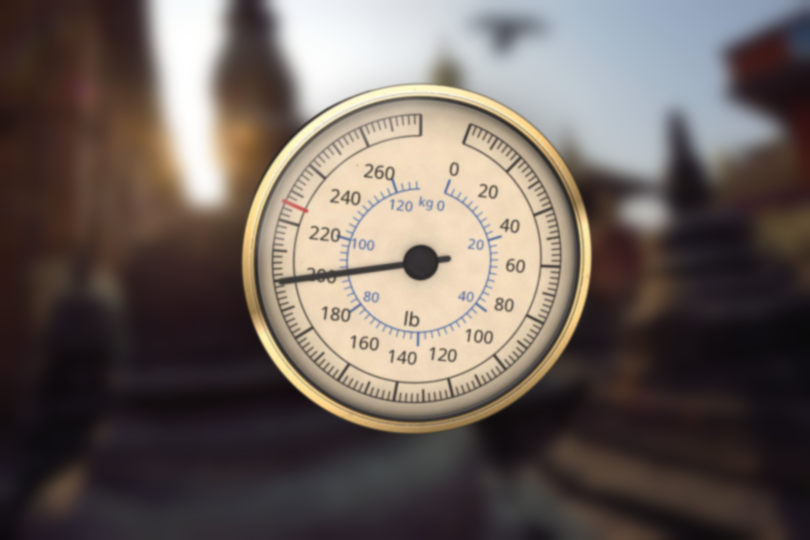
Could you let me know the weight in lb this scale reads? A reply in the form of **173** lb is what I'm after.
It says **200** lb
